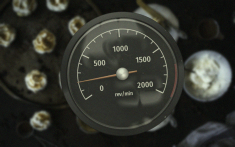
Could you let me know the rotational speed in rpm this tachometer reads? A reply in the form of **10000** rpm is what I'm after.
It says **200** rpm
